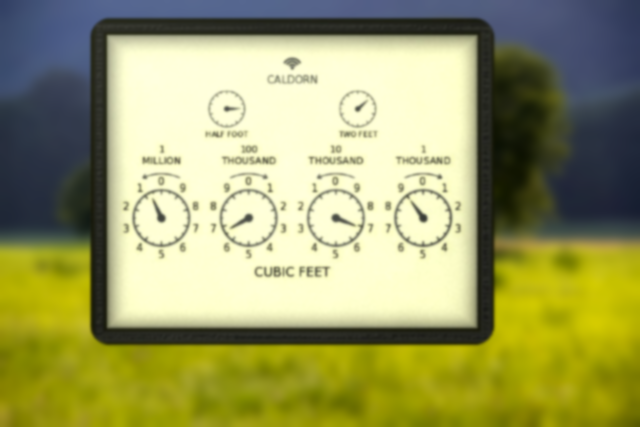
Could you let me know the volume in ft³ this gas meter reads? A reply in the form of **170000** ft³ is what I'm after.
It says **66900** ft³
